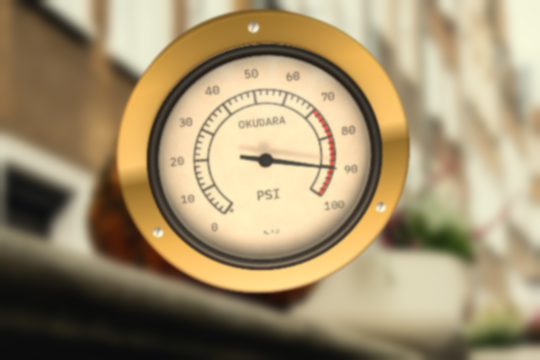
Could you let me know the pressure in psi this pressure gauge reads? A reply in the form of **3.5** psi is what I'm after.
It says **90** psi
